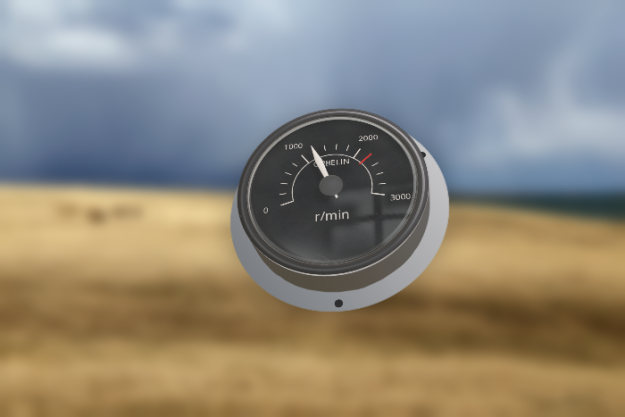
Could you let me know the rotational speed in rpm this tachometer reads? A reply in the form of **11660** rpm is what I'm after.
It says **1200** rpm
